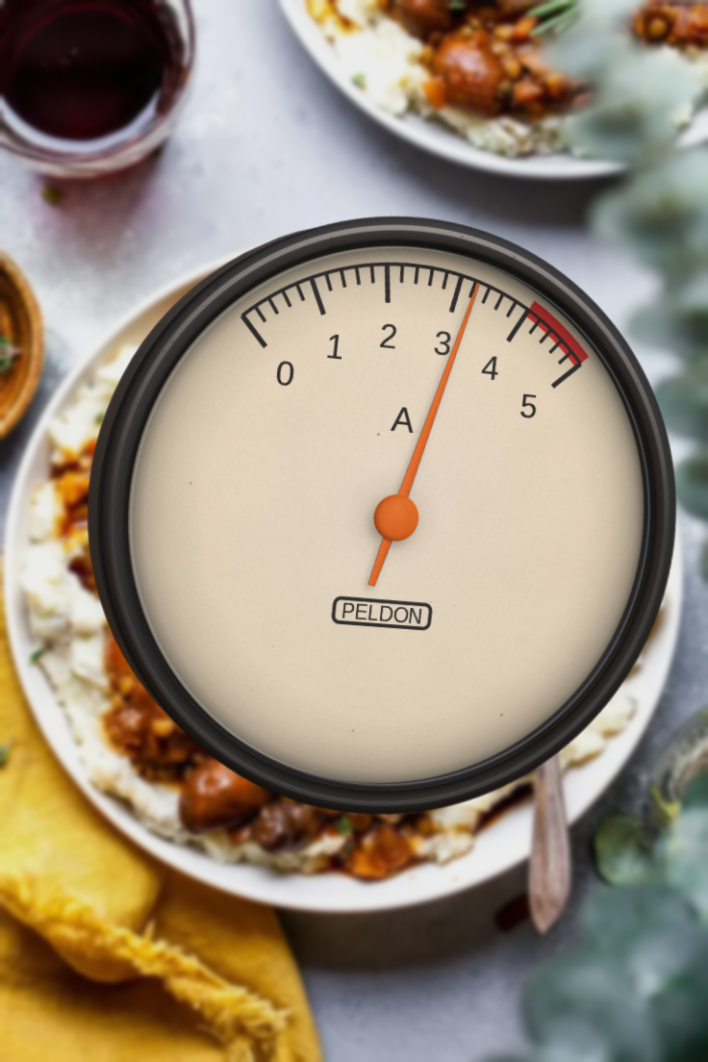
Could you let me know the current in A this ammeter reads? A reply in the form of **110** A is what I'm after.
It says **3.2** A
